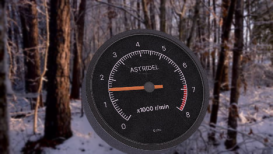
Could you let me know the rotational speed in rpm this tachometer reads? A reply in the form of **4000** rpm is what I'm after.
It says **1500** rpm
